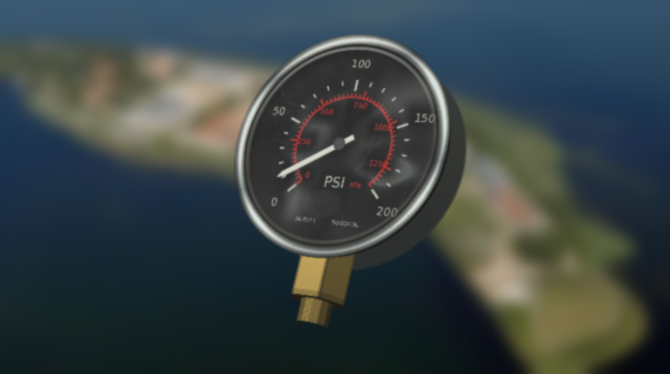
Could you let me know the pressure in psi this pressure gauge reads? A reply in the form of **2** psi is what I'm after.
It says **10** psi
